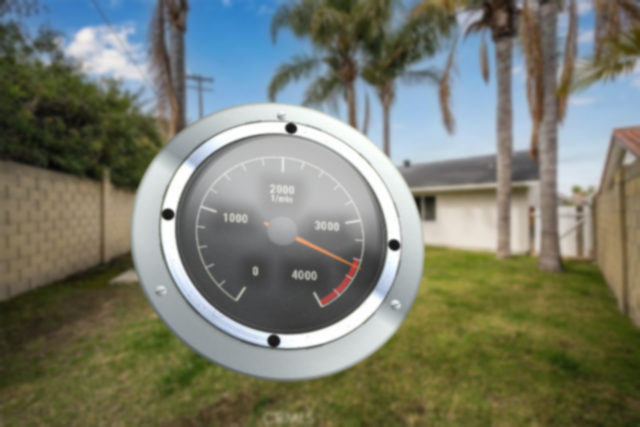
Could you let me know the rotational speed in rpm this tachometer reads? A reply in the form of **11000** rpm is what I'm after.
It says **3500** rpm
